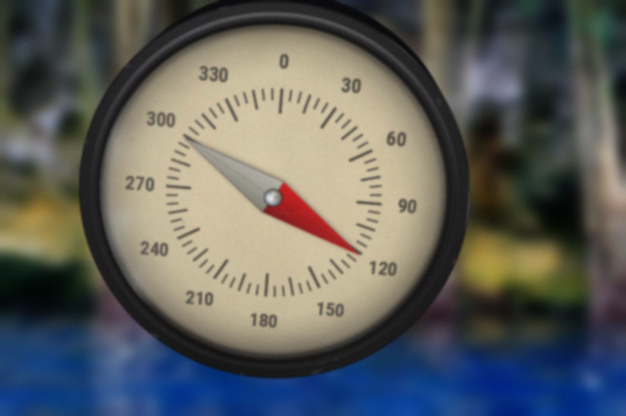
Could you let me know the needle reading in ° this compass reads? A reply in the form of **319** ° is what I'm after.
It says **120** °
